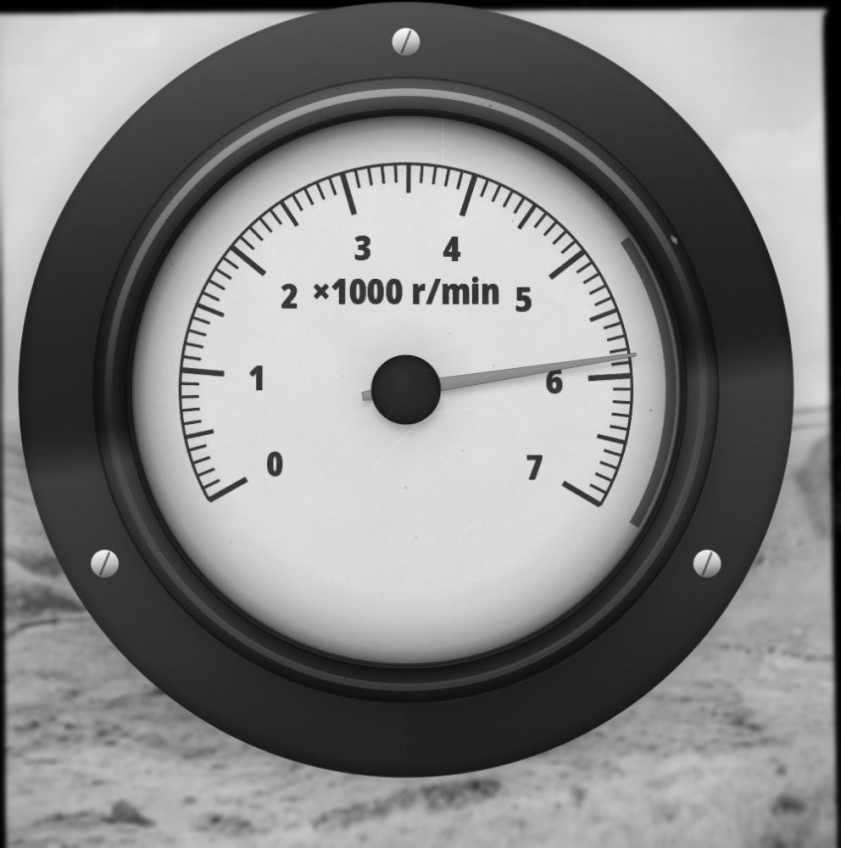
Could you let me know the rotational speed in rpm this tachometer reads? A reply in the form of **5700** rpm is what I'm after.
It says **5850** rpm
